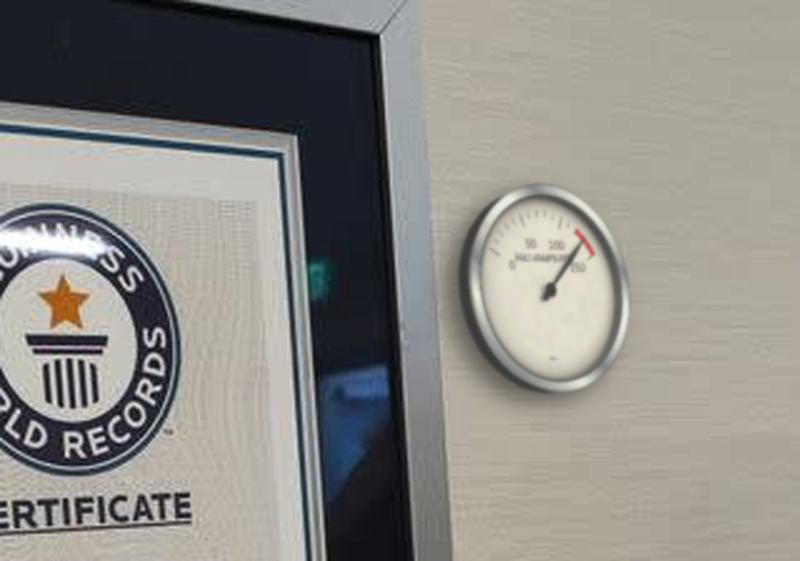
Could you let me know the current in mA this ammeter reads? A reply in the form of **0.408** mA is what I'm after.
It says **130** mA
